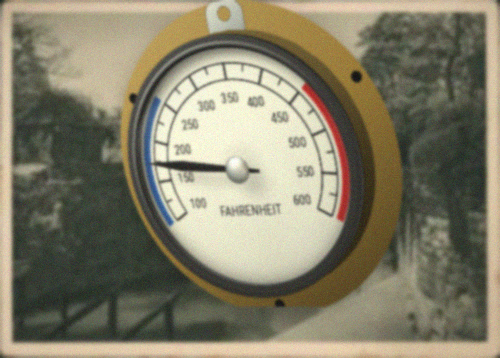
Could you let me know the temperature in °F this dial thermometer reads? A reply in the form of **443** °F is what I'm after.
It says **175** °F
